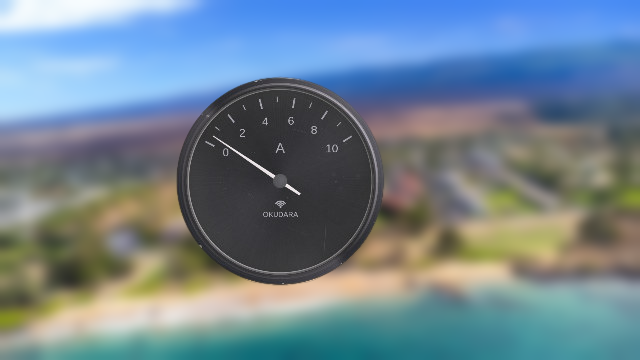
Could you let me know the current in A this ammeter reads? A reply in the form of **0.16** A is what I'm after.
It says **0.5** A
